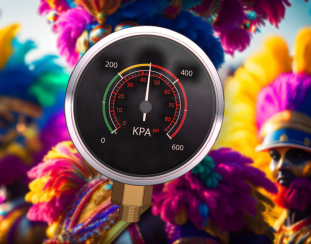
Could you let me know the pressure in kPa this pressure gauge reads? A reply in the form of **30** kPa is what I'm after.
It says **300** kPa
